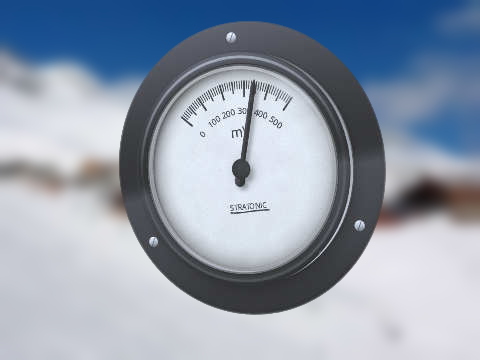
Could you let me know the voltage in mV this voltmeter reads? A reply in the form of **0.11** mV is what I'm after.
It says **350** mV
